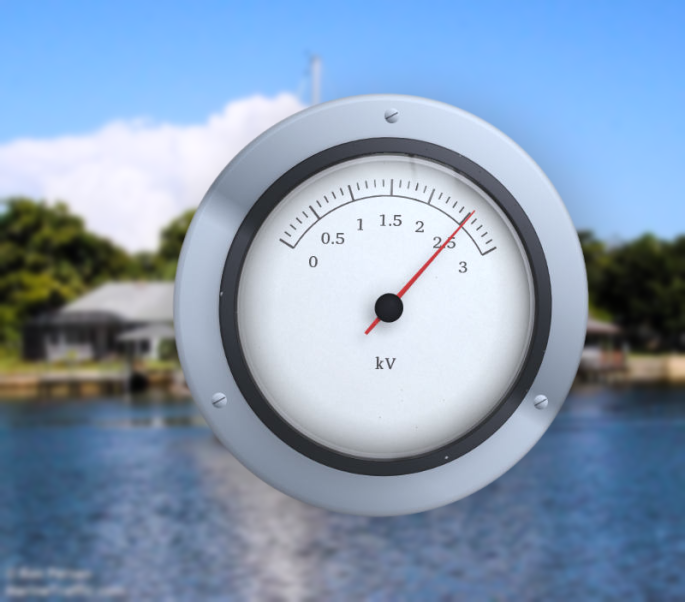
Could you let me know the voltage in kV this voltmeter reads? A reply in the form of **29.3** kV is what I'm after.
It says **2.5** kV
